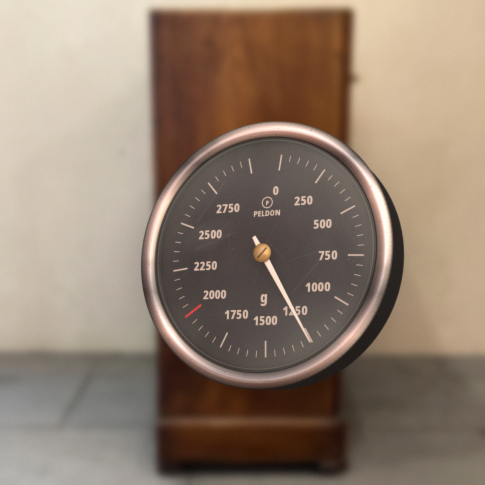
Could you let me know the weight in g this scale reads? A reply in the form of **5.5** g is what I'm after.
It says **1250** g
